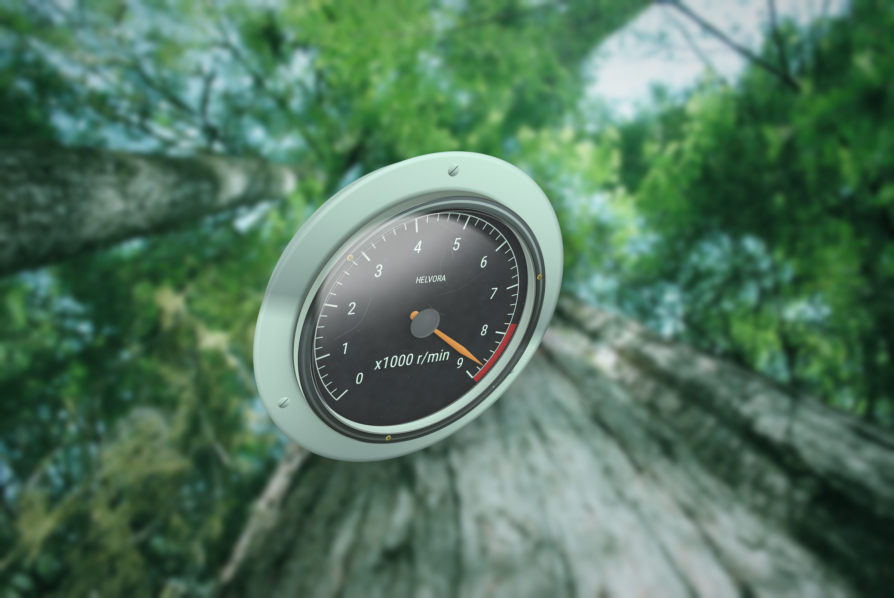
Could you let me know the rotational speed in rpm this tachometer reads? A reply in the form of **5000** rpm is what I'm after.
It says **8700** rpm
